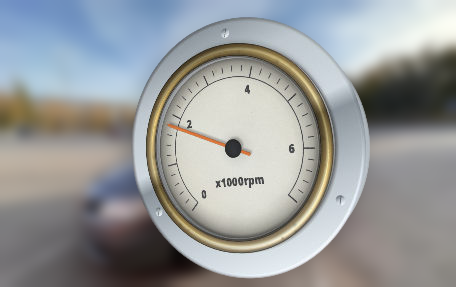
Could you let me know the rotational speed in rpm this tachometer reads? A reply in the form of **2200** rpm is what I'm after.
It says **1800** rpm
